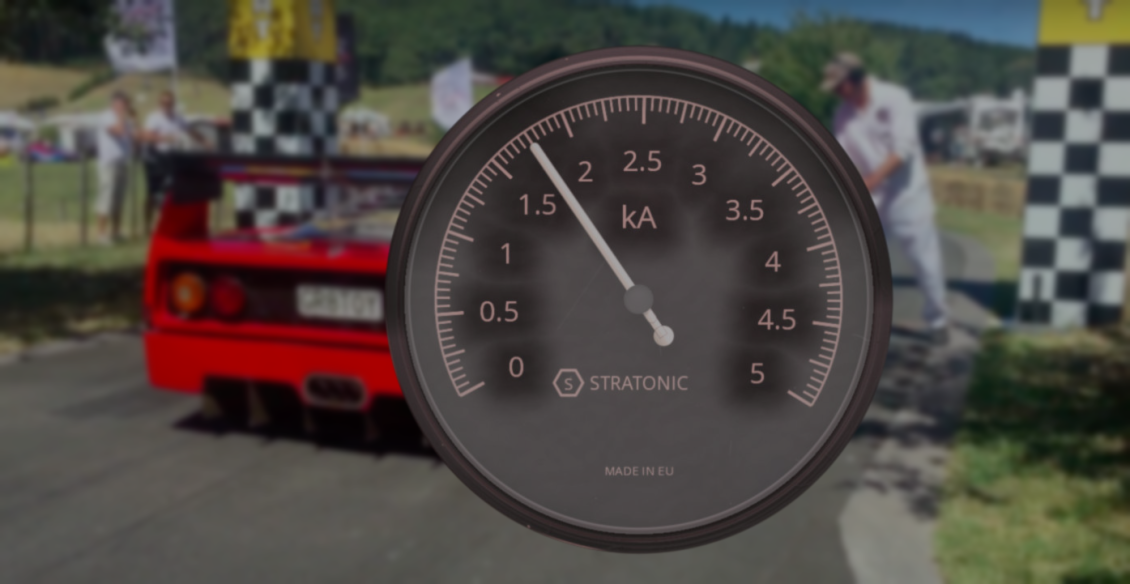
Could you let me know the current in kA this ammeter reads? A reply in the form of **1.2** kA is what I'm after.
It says **1.75** kA
